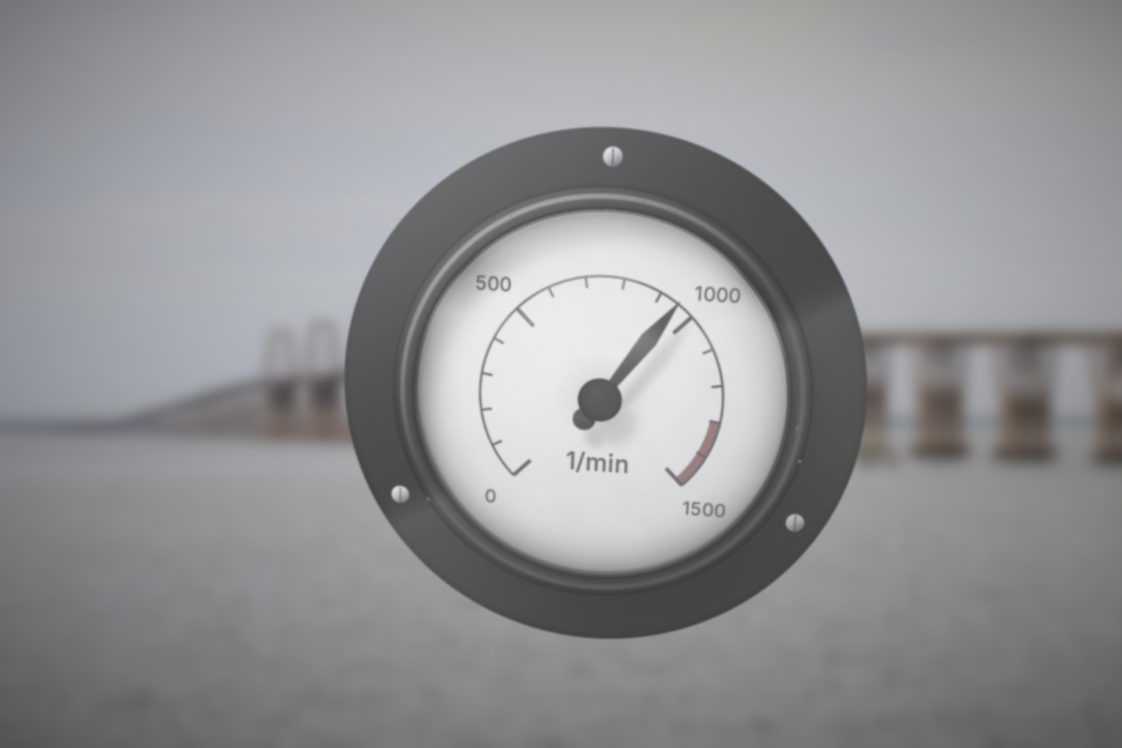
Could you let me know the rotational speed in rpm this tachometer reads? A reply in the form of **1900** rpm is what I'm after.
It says **950** rpm
